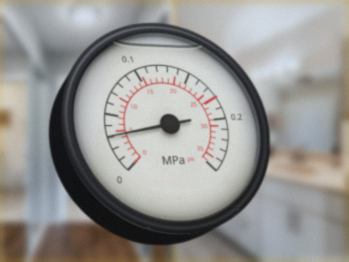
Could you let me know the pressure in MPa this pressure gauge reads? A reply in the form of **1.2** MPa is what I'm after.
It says **0.03** MPa
